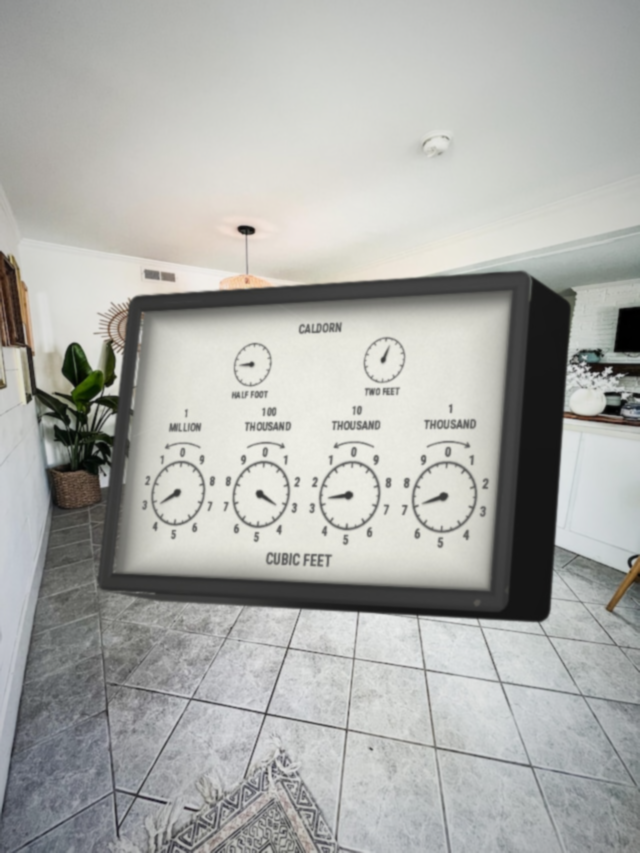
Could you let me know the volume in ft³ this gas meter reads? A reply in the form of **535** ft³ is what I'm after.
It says **332700** ft³
